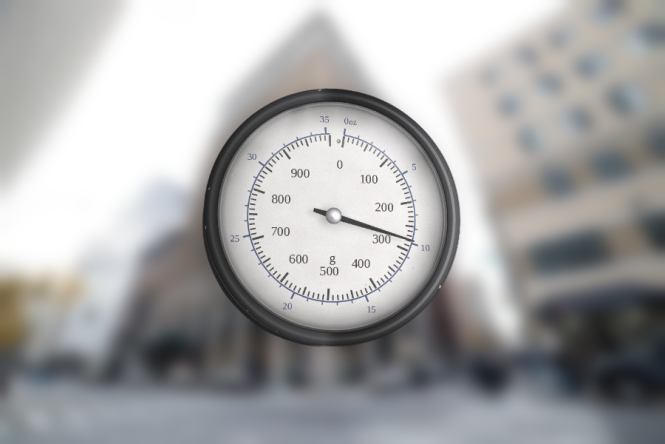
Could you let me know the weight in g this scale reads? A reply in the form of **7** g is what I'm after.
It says **280** g
